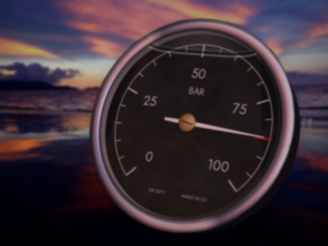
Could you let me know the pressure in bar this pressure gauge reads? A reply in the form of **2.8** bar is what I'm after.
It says **85** bar
